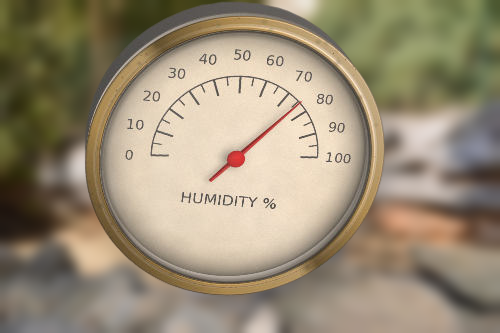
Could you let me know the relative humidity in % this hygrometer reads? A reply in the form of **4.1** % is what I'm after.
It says **75** %
